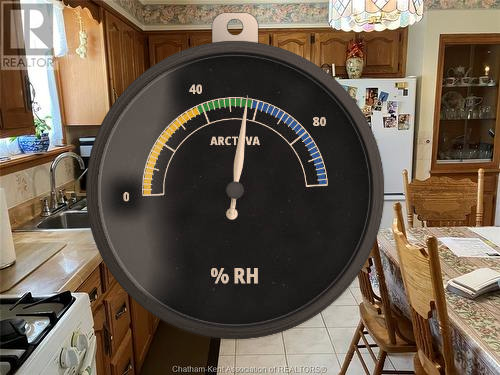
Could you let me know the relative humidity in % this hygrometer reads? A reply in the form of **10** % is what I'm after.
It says **56** %
